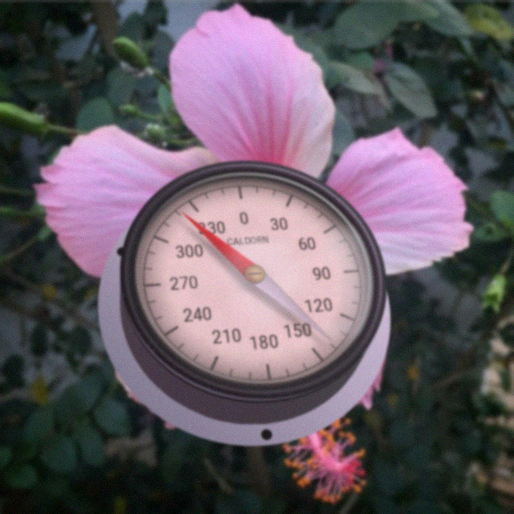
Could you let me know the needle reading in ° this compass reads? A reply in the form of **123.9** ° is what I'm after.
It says **320** °
